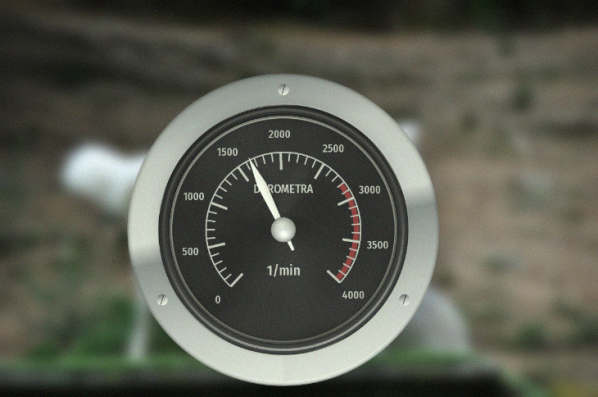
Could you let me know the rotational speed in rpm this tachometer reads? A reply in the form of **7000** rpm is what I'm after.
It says **1650** rpm
